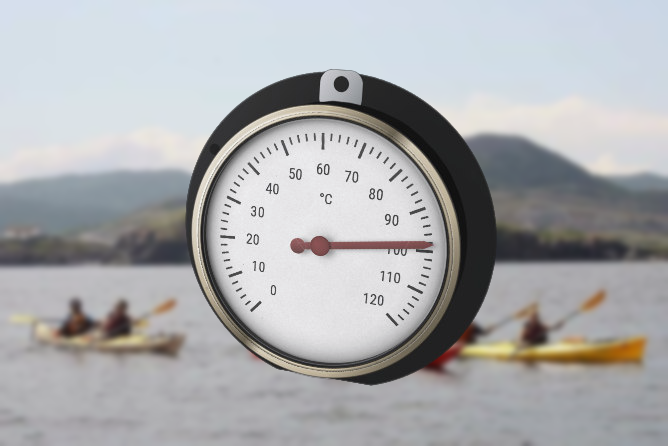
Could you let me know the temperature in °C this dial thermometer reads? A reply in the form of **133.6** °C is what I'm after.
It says **98** °C
